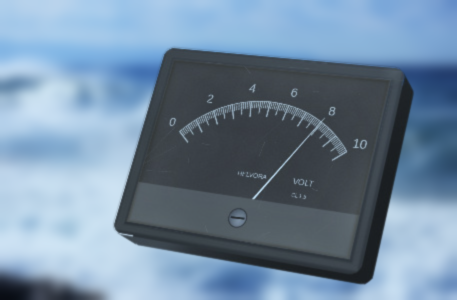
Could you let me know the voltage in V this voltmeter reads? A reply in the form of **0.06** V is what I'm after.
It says **8** V
